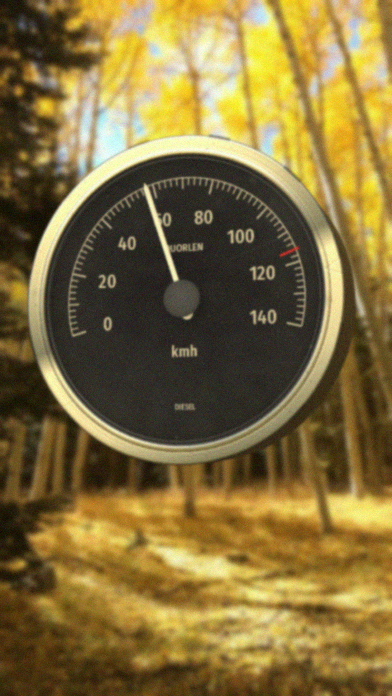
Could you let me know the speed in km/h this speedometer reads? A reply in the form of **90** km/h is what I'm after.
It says **58** km/h
